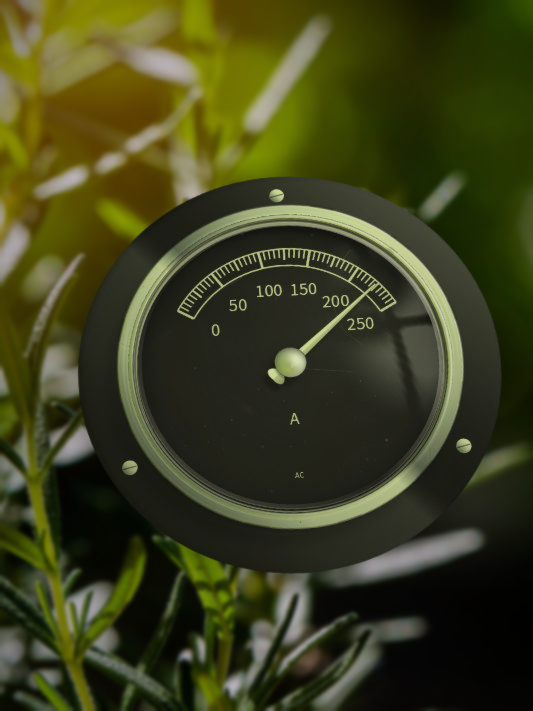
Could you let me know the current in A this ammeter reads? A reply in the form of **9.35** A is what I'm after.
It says **225** A
